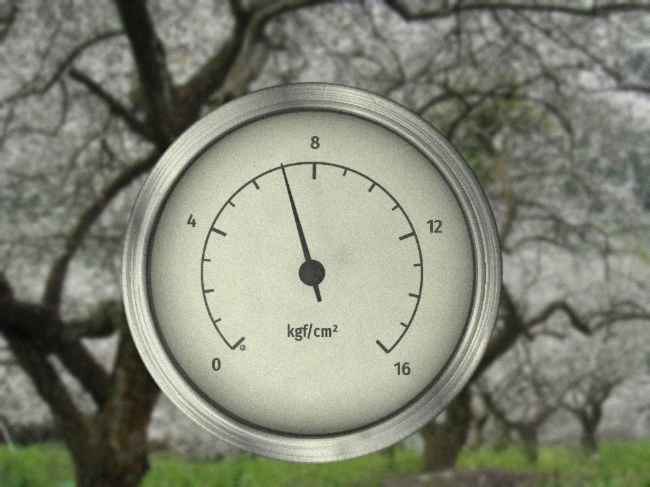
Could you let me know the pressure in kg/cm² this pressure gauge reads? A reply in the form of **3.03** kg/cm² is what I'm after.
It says **7** kg/cm²
